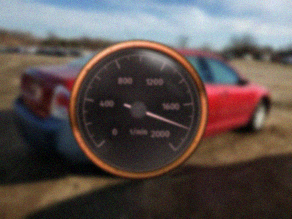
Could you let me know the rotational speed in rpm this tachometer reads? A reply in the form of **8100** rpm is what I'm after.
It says **1800** rpm
